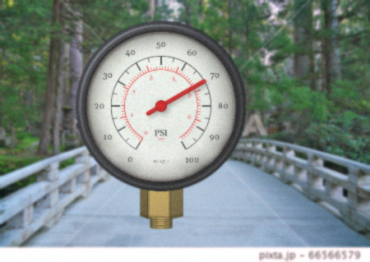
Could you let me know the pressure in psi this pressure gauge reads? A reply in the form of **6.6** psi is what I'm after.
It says **70** psi
